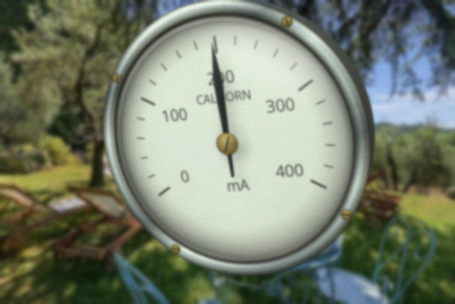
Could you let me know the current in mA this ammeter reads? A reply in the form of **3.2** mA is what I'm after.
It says **200** mA
